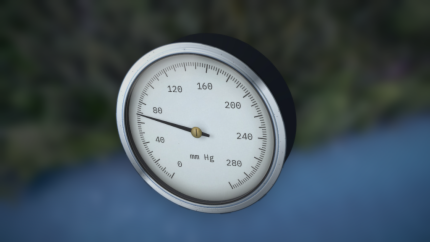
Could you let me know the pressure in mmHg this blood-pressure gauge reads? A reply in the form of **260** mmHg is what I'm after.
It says **70** mmHg
